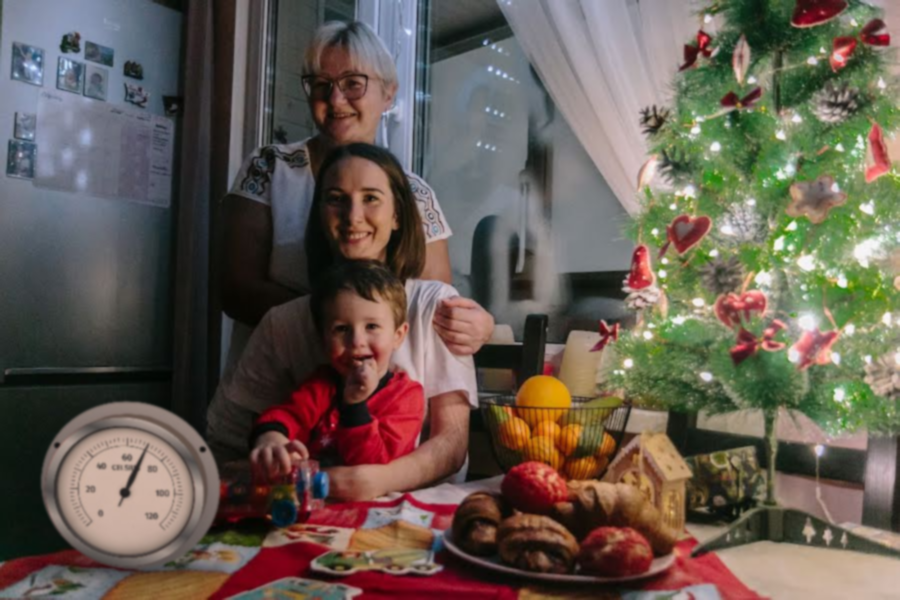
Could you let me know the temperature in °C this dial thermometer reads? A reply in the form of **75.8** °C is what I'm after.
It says **70** °C
